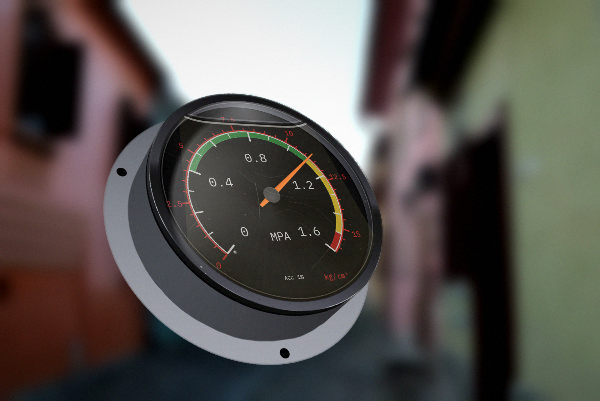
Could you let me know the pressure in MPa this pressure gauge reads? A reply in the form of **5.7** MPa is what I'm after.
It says **1.1** MPa
